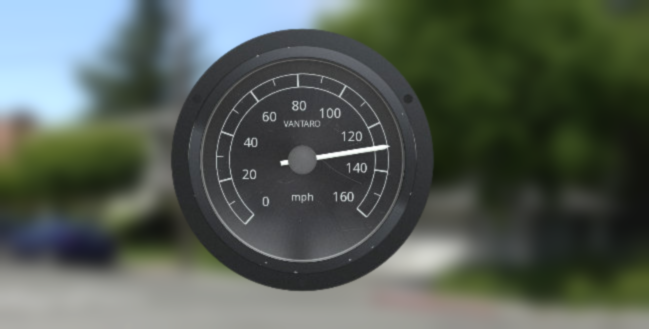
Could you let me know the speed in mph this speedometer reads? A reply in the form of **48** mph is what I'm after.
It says **130** mph
